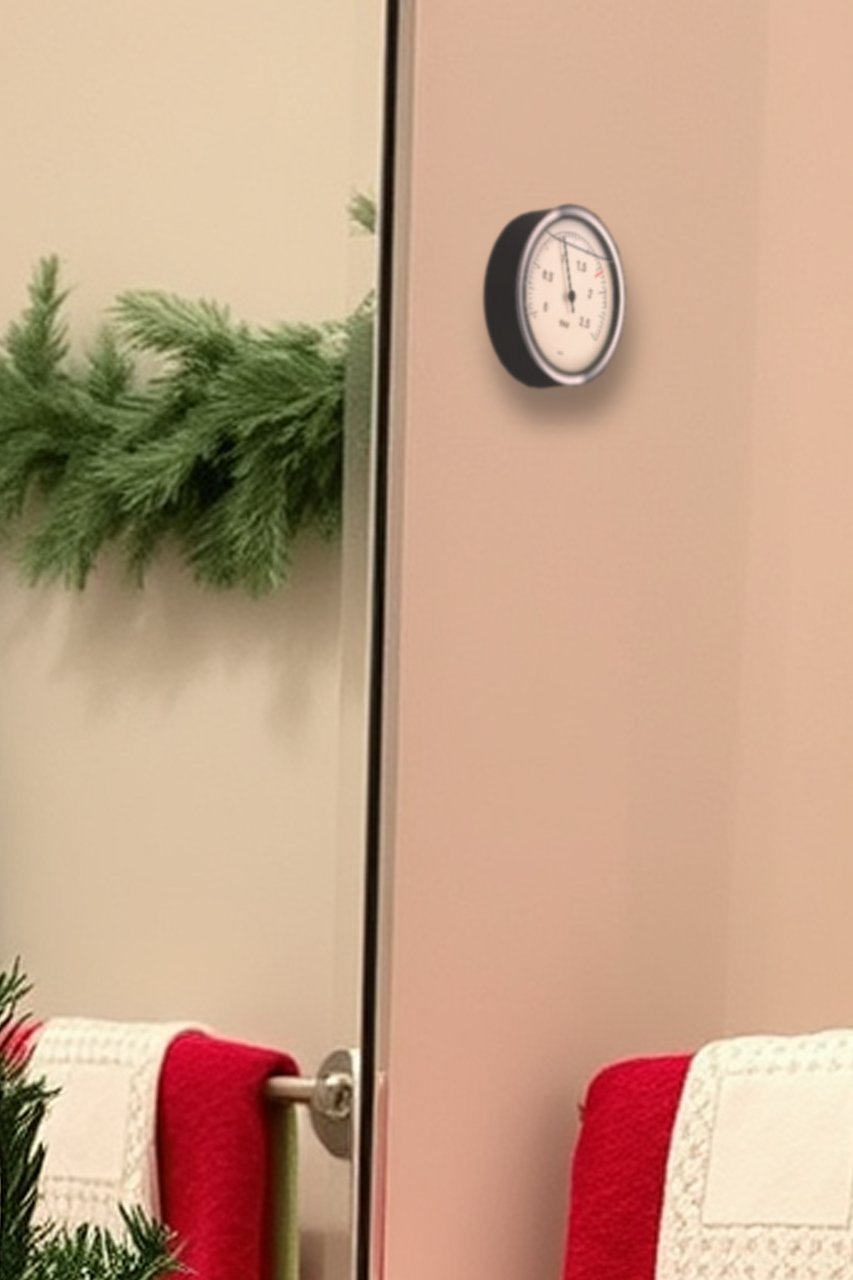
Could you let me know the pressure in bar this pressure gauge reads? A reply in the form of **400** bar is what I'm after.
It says **1** bar
